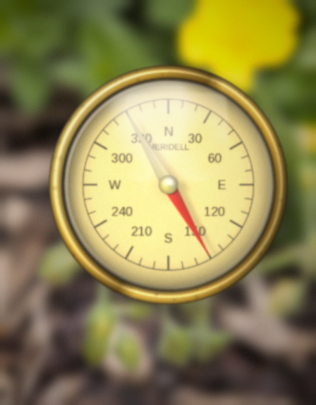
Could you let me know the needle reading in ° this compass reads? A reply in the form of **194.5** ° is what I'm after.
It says **150** °
